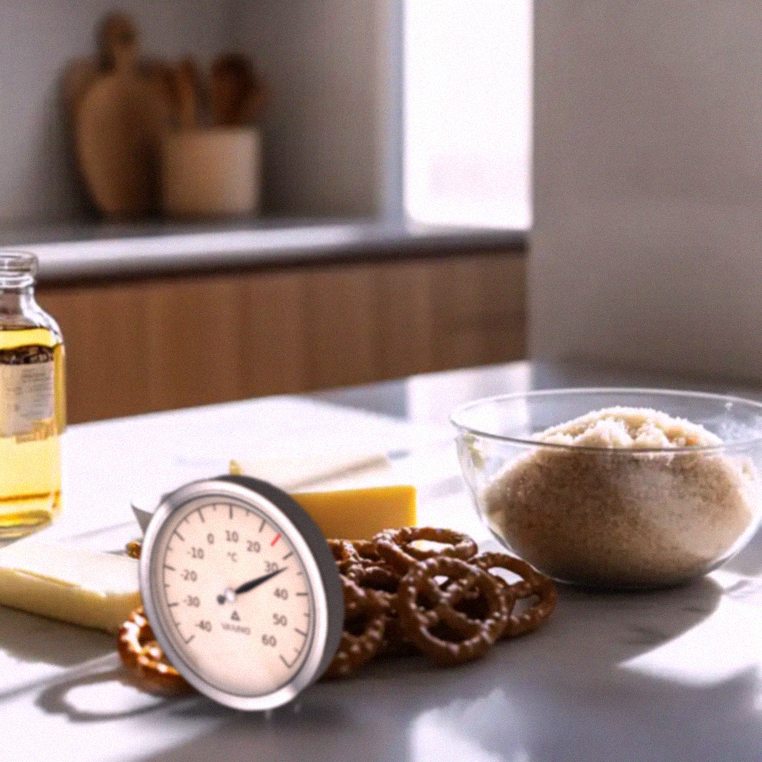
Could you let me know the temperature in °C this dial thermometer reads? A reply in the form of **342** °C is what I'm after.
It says **32.5** °C
